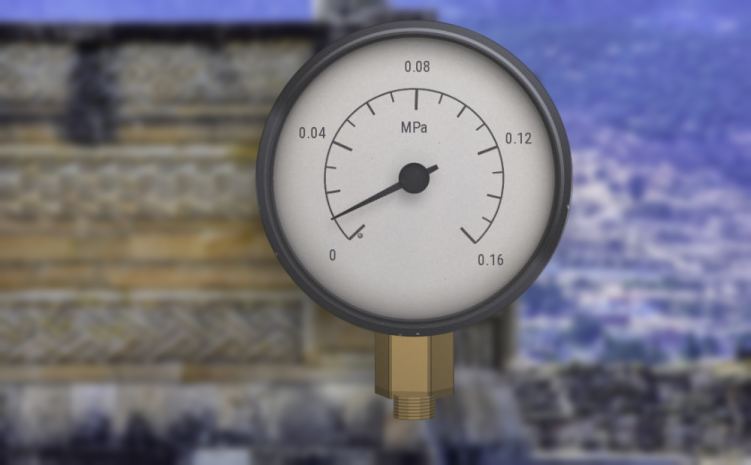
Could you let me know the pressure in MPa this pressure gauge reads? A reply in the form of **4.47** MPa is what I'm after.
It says **0.01** MPa
